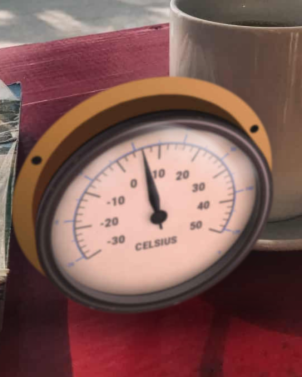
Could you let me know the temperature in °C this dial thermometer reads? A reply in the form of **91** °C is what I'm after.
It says **6** °C
